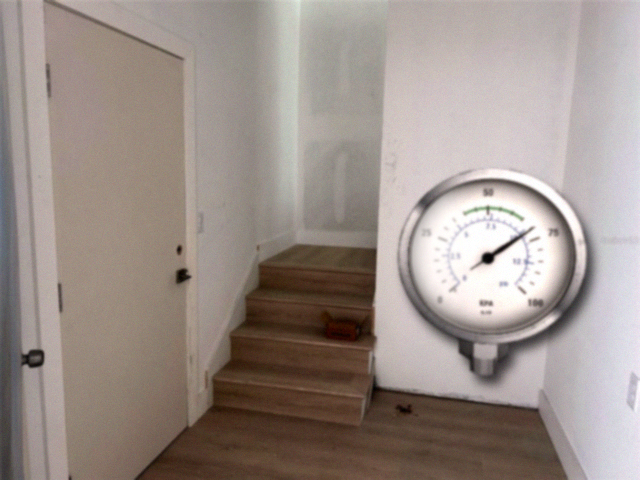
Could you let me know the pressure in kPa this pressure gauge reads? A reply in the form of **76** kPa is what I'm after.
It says **70** kPa
